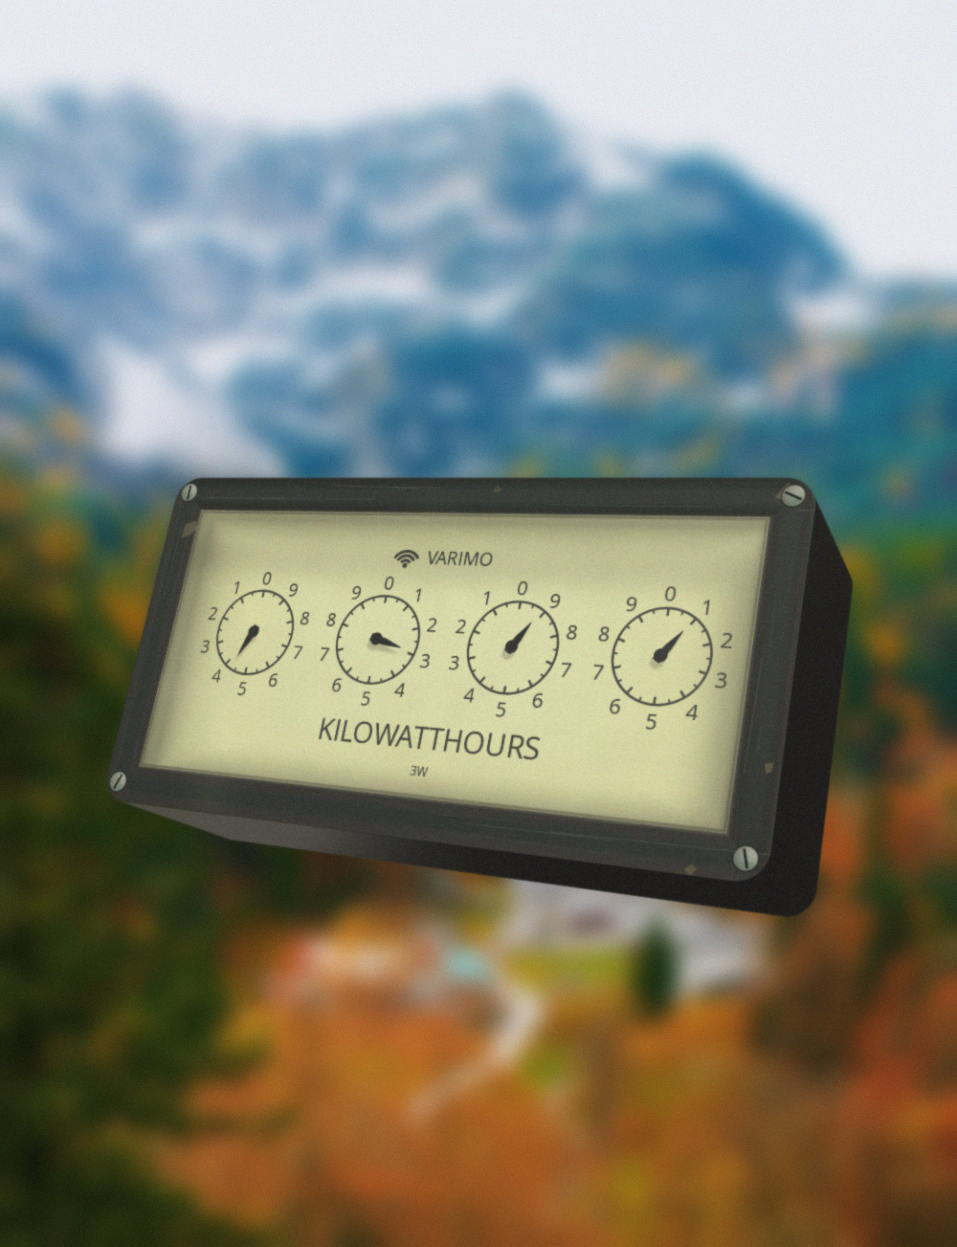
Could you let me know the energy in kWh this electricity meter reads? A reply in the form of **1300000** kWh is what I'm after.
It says **4291** kWh
